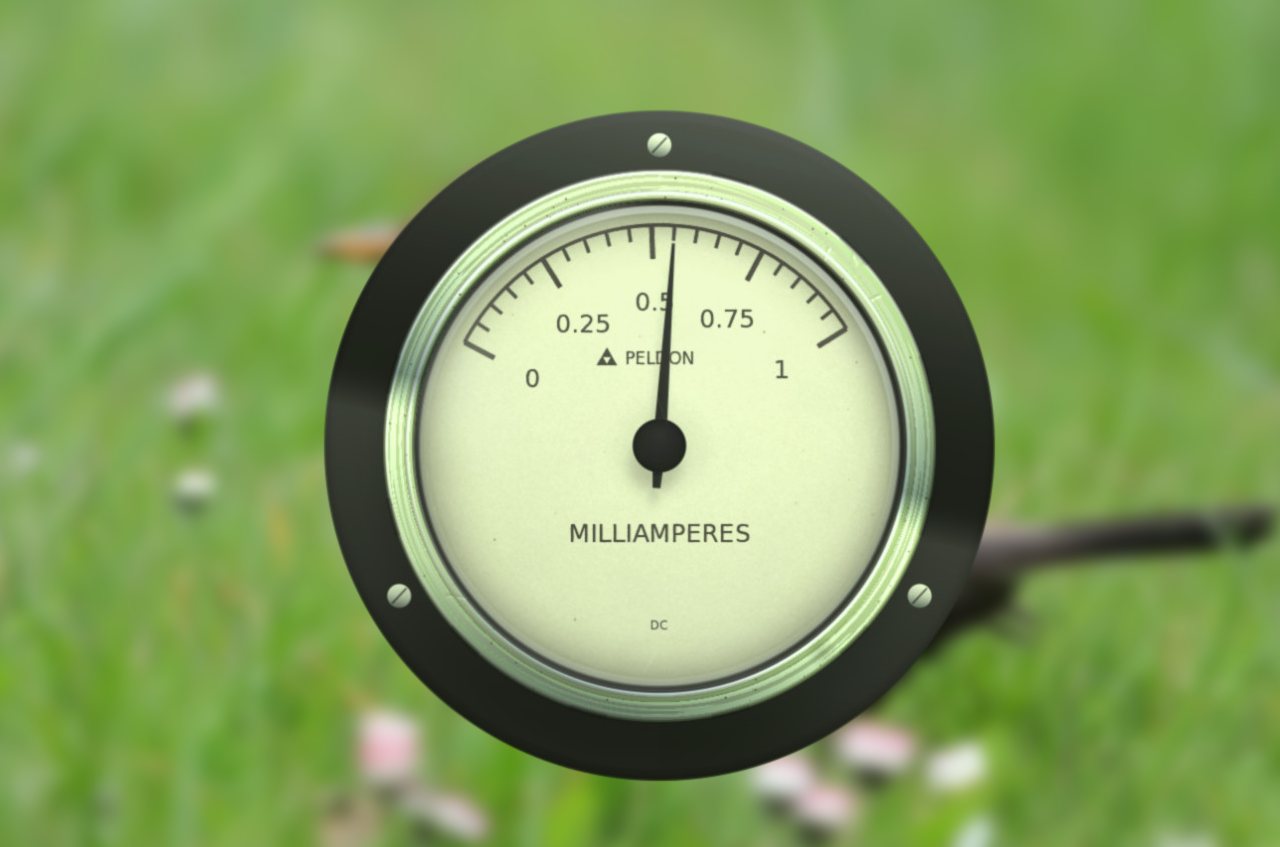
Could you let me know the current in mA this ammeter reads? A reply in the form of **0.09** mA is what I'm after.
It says **0.55** mA
